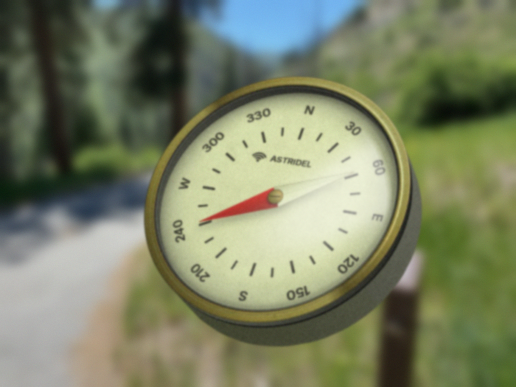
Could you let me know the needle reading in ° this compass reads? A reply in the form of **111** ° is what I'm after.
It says **240** °
